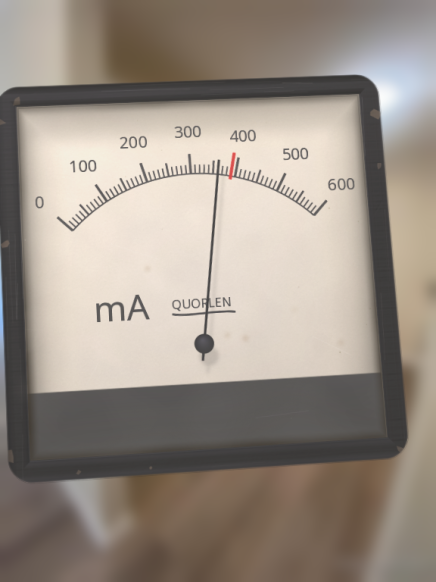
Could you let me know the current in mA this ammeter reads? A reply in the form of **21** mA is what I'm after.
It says **360** mA
